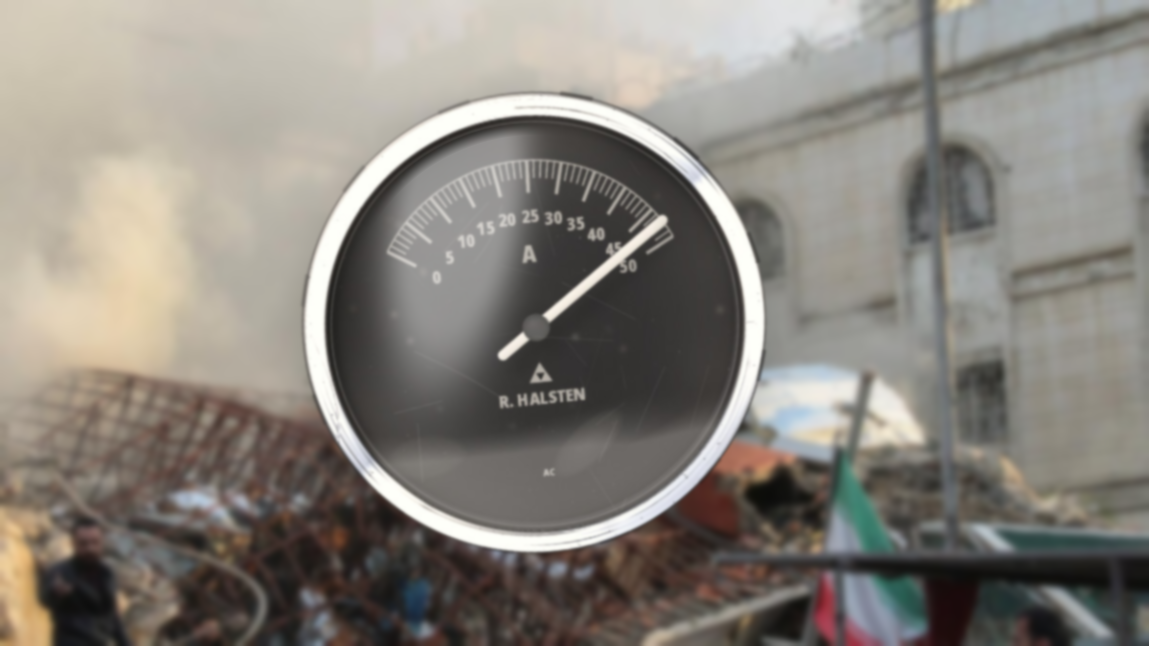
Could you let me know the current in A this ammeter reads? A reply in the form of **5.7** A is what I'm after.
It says **47** A
